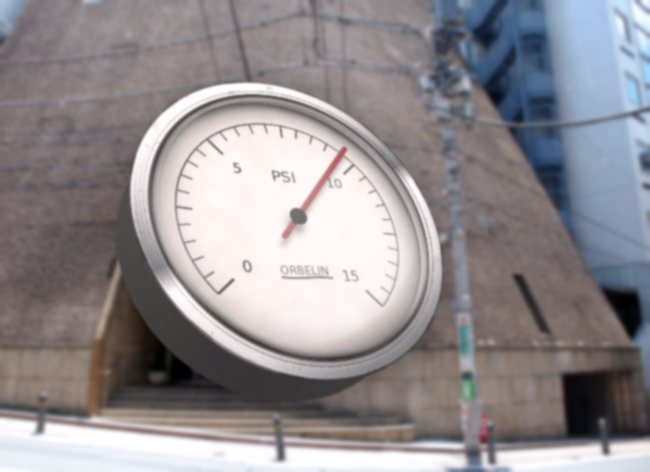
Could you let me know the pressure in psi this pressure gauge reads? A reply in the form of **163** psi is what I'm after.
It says **9.5** psi
